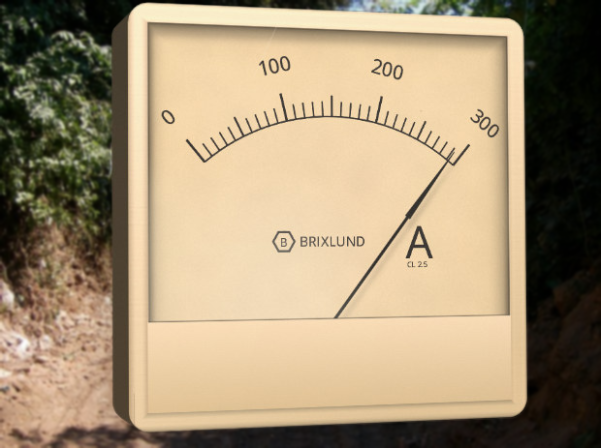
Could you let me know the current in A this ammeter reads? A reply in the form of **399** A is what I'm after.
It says **290** A
